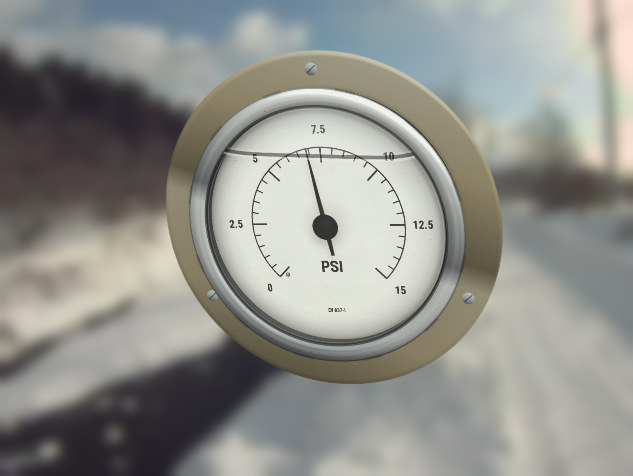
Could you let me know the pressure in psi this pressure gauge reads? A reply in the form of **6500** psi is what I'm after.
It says **7** psi
